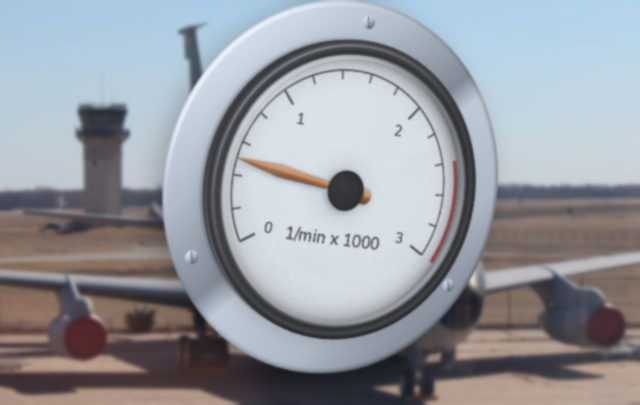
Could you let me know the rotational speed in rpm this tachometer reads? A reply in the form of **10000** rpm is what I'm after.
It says **500** rpm
